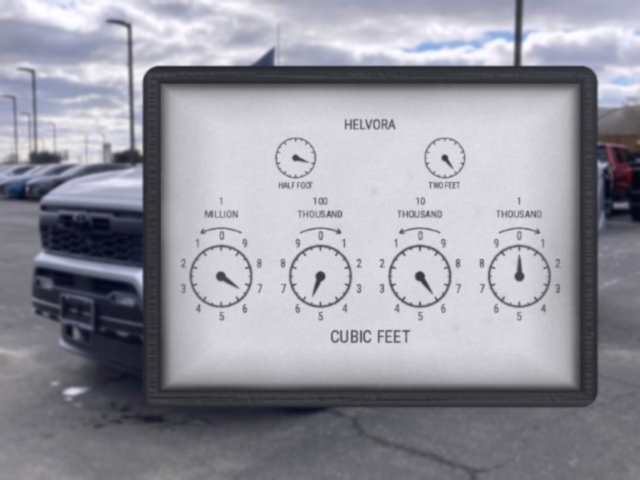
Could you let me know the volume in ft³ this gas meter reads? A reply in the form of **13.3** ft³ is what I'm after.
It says **656000** ft³
